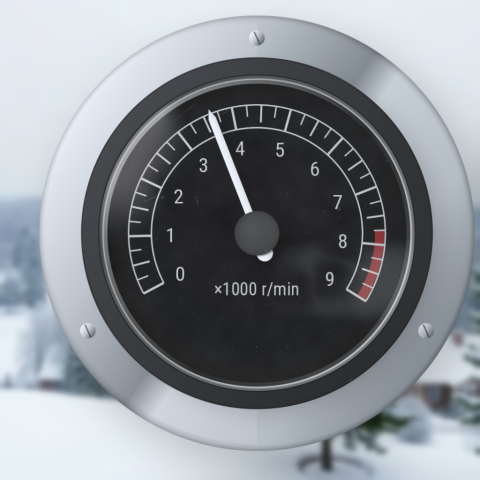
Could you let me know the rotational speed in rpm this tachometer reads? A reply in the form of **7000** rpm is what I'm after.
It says **3625** rpm
